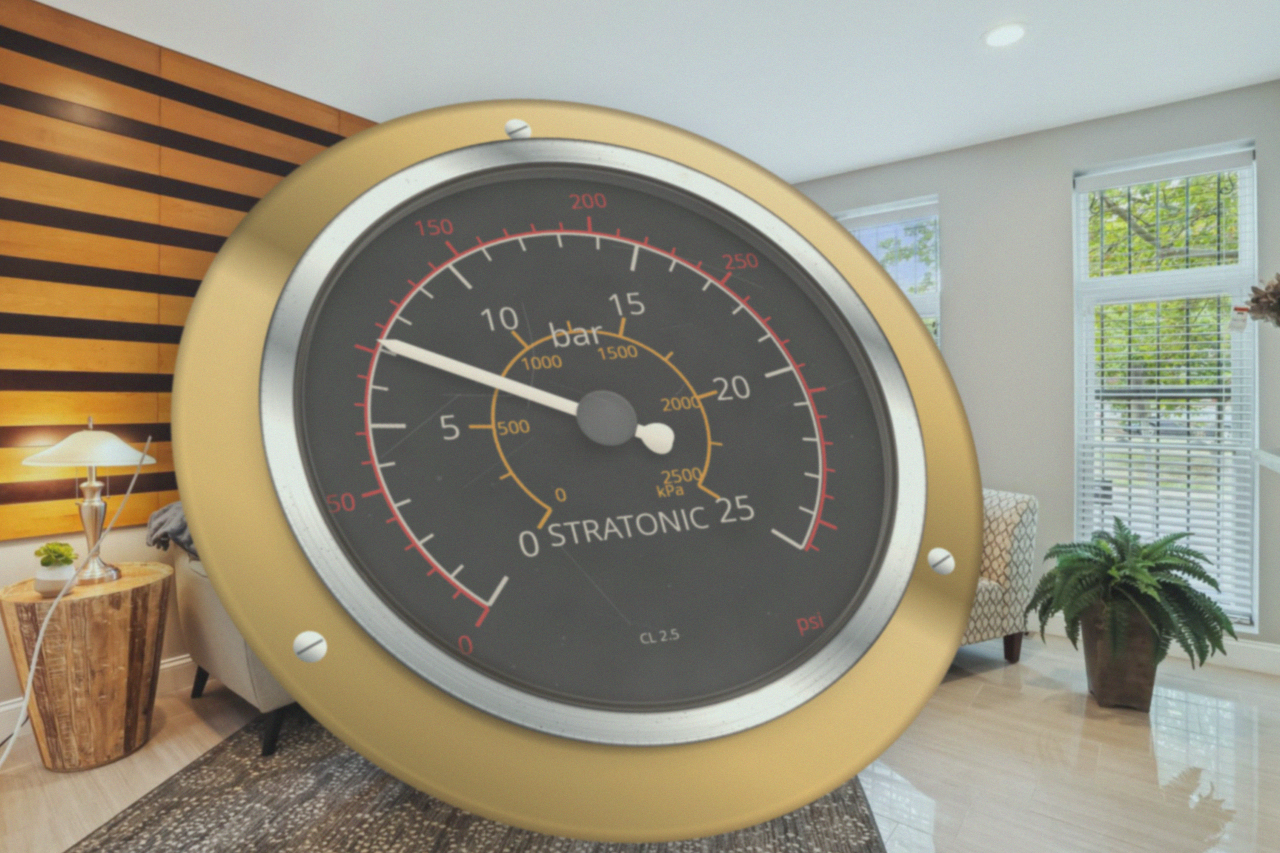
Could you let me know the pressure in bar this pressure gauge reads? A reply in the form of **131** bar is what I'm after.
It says **7** bar
